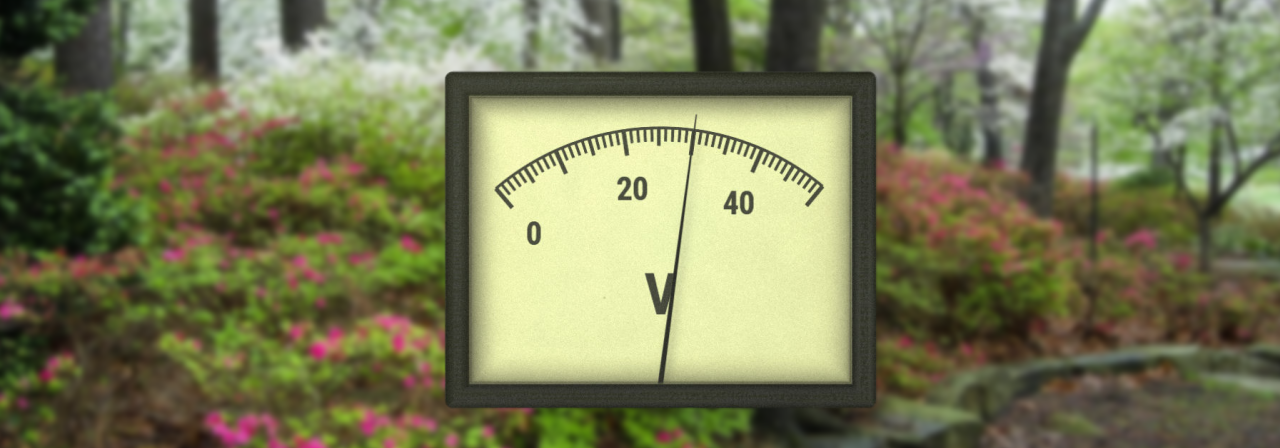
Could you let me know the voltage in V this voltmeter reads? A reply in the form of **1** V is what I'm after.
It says **30** V
